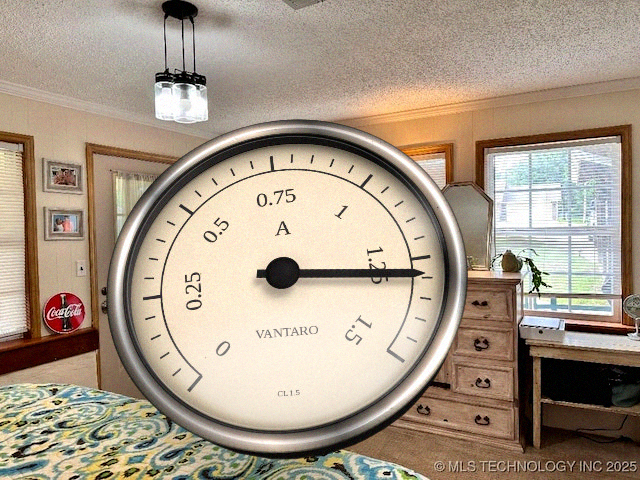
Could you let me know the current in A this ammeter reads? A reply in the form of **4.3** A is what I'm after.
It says **1.3** A
